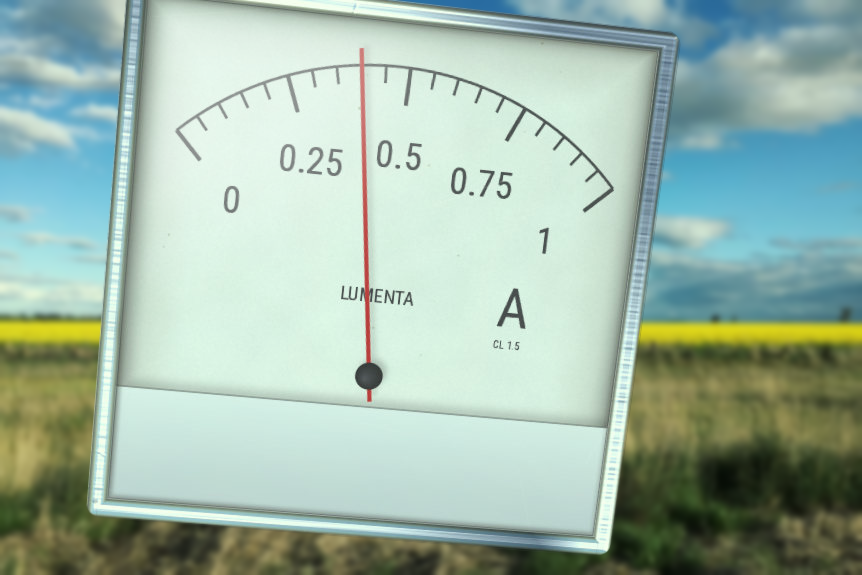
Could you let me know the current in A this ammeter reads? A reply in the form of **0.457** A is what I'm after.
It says **0.4** A
